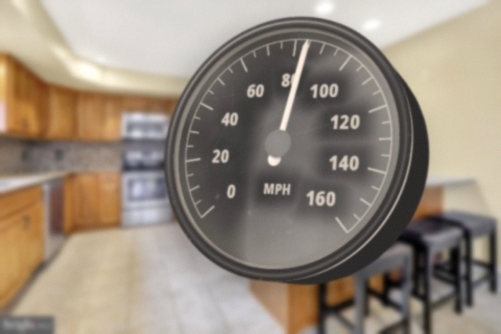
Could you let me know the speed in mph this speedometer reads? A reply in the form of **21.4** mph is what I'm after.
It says **85** mph
